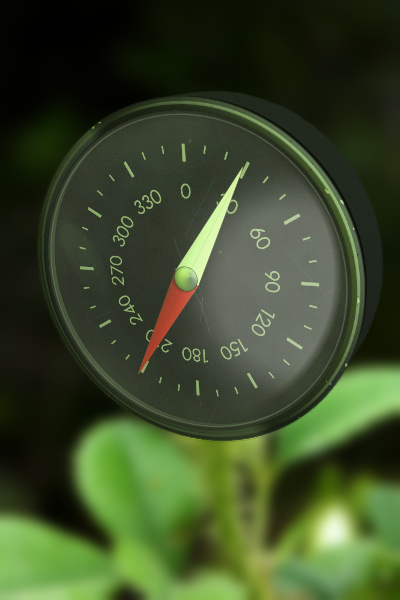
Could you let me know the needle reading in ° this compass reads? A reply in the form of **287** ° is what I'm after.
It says **210** °
